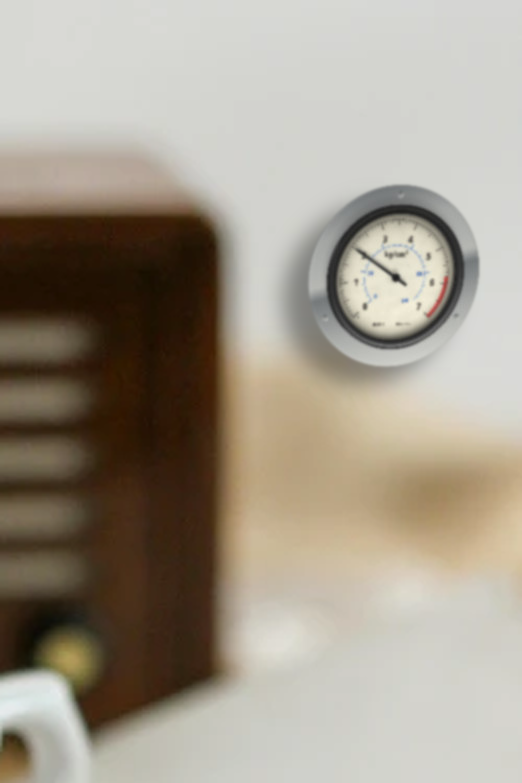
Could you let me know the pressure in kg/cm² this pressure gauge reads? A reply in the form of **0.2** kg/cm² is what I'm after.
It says **2** kg/cm²
